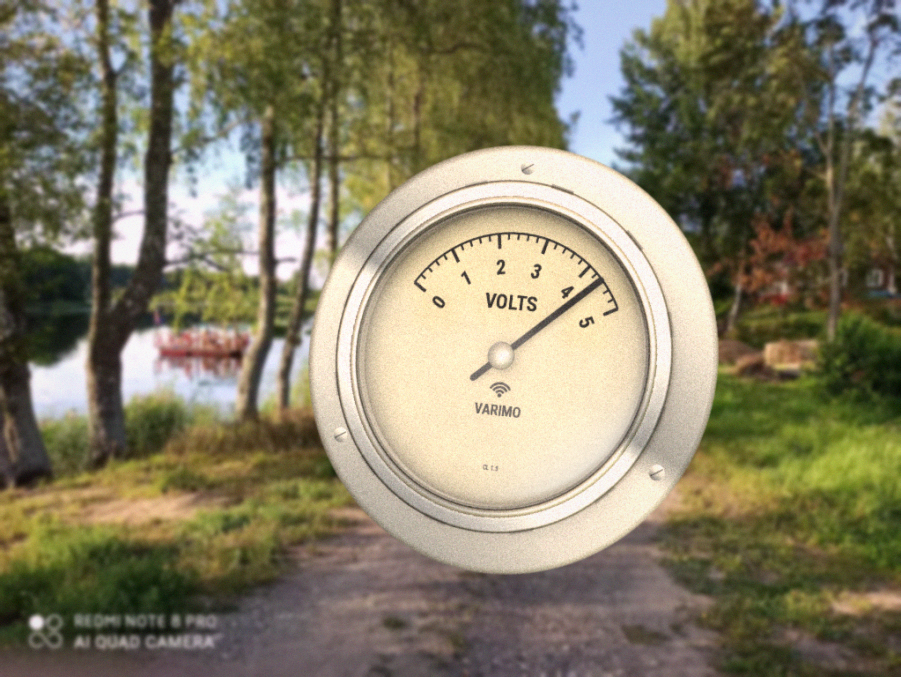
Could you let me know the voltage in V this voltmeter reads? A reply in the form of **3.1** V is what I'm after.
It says **4.4** V
